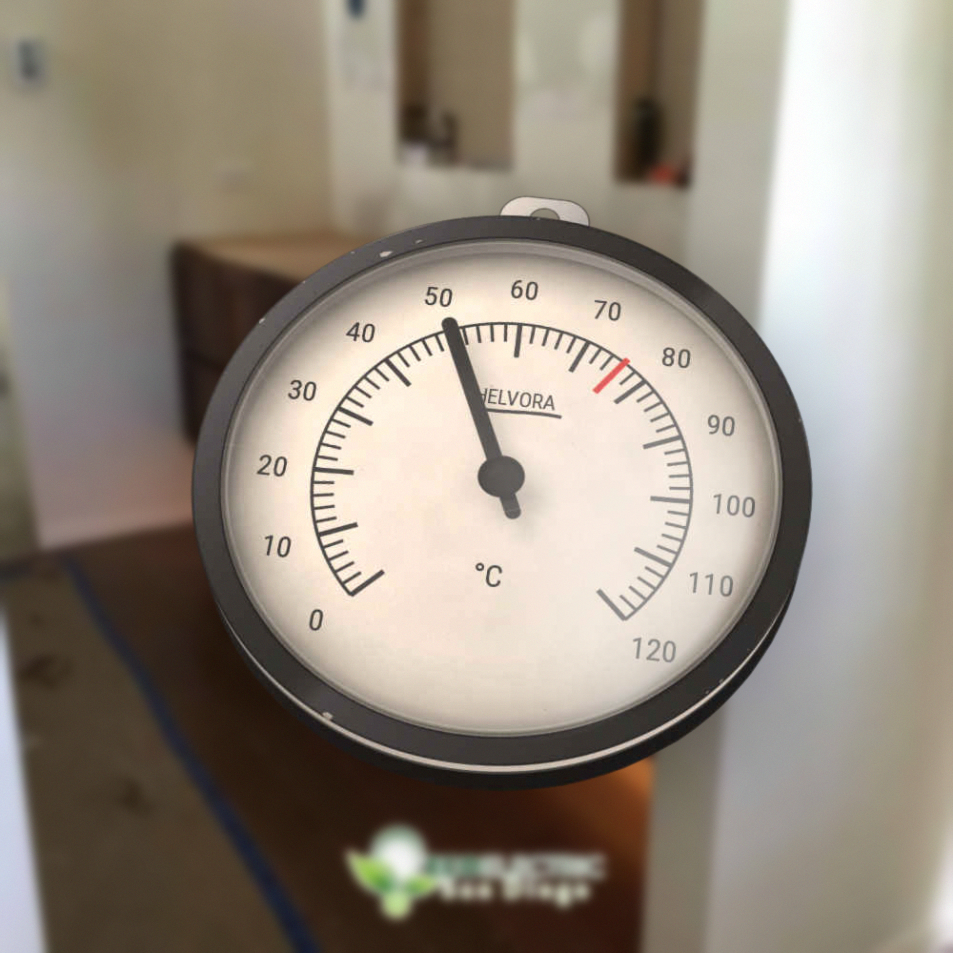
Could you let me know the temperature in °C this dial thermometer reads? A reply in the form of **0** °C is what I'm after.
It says **50** °C
